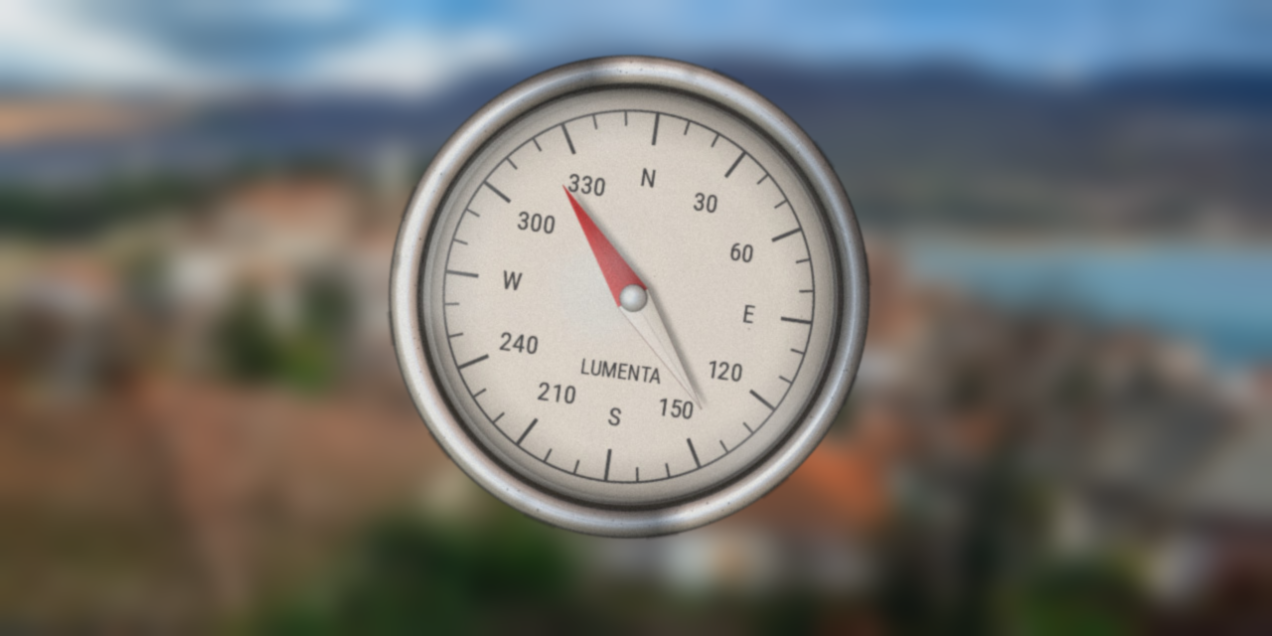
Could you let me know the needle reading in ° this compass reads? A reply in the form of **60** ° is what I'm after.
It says **320** °
